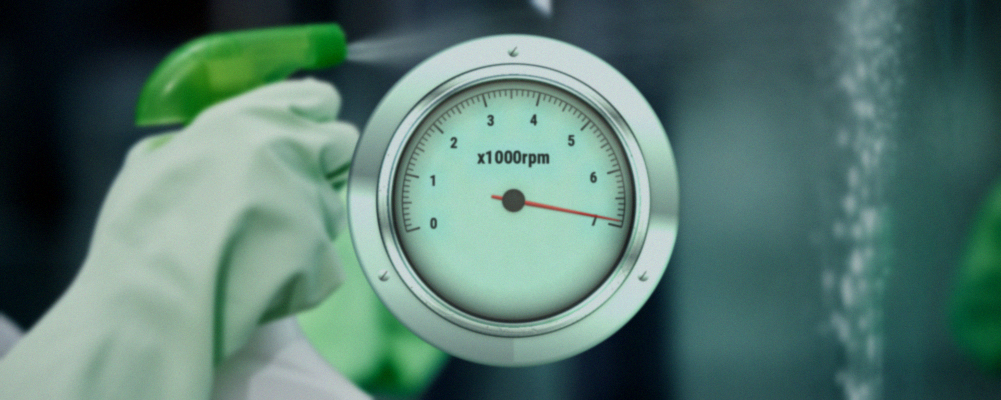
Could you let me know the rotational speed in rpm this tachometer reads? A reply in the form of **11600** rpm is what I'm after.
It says **6900** rpm
